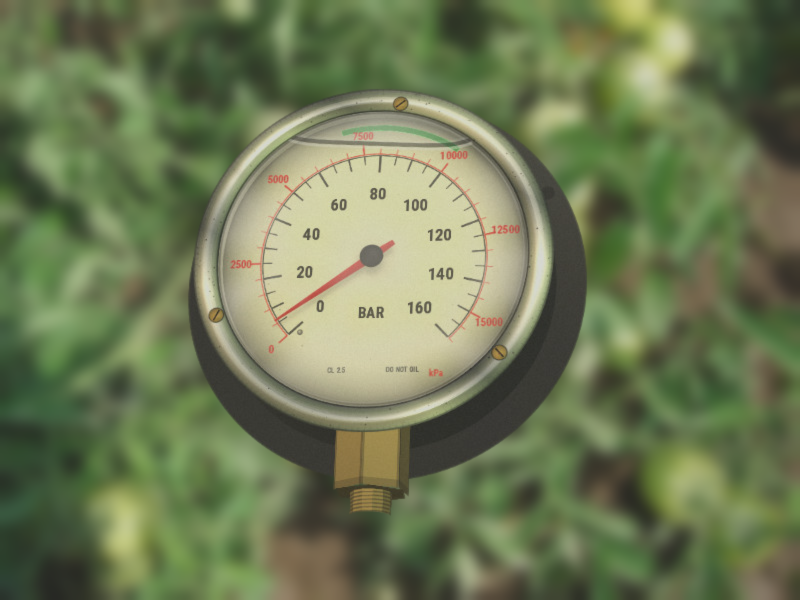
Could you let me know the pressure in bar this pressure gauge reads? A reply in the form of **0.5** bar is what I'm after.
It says **5** bar
